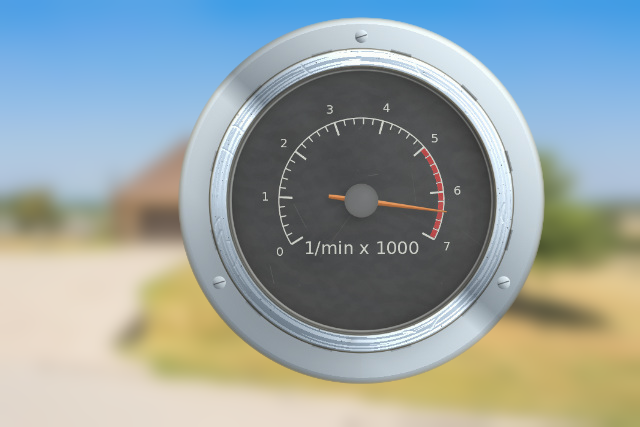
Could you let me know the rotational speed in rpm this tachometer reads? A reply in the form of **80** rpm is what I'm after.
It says **6400** rpm
